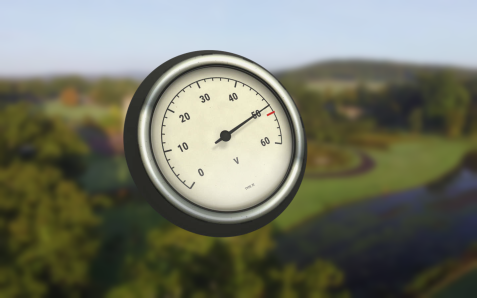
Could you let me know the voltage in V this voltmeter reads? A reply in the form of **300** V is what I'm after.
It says **50** V
